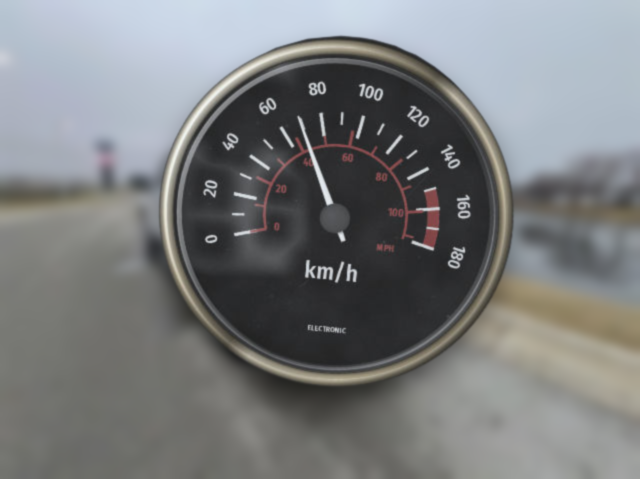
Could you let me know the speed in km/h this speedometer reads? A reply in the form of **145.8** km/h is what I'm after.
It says **70** km/h
